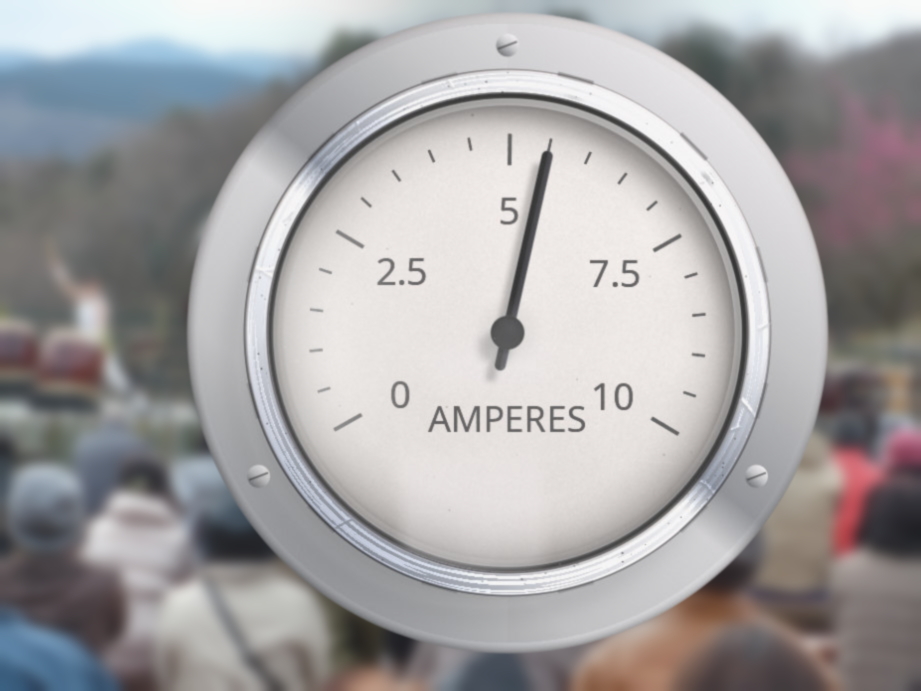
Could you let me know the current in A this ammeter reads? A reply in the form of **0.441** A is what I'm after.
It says **5.5** A
